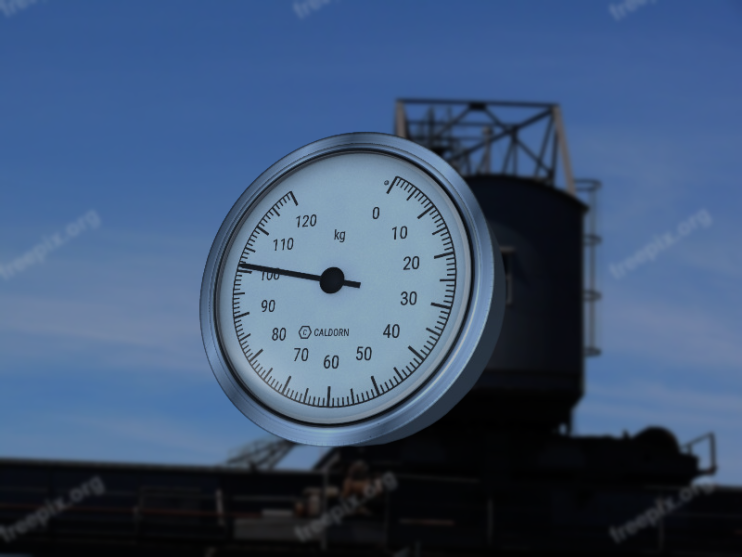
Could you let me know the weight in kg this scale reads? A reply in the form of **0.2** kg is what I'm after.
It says **101** kg
